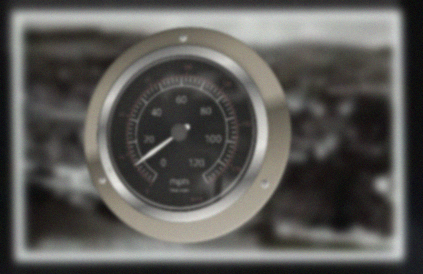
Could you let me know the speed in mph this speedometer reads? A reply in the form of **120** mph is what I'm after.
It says **10** mph
